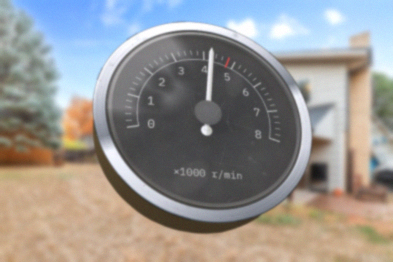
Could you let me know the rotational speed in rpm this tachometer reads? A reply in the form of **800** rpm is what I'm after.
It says **4200** rpm
